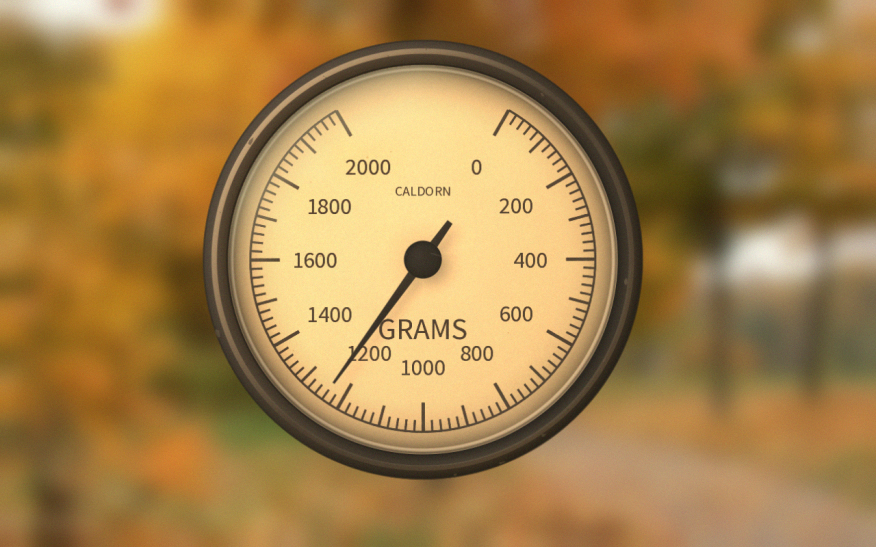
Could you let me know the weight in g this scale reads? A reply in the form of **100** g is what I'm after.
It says **1240** g
